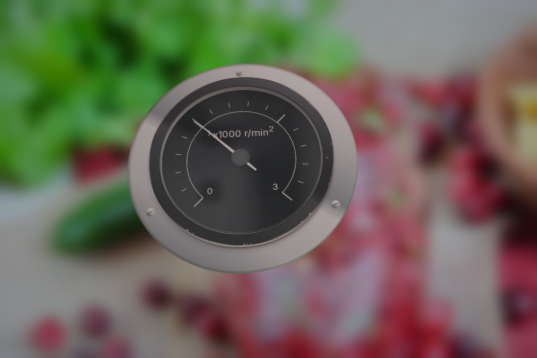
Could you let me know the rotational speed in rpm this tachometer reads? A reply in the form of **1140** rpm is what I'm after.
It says **1000** rpm
